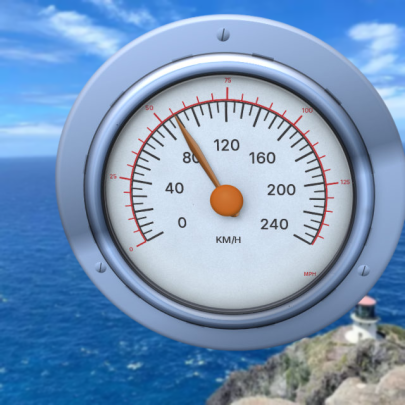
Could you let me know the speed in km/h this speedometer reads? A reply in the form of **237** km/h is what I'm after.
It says **90** km/h
